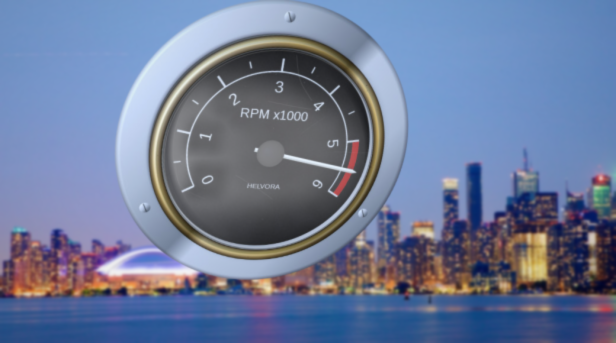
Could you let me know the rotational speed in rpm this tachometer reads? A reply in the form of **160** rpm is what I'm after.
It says **5500** rpm
